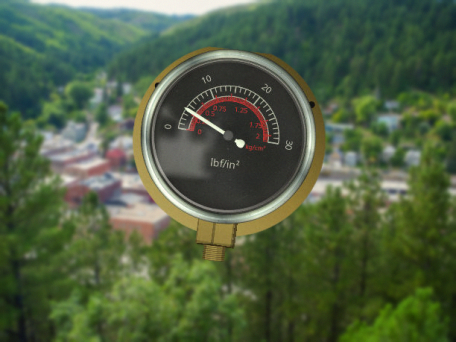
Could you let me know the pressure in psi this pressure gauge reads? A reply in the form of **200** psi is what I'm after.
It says **4** psi
